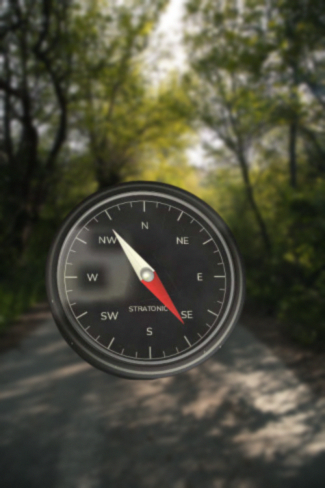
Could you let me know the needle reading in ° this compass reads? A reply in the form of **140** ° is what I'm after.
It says **145** °
